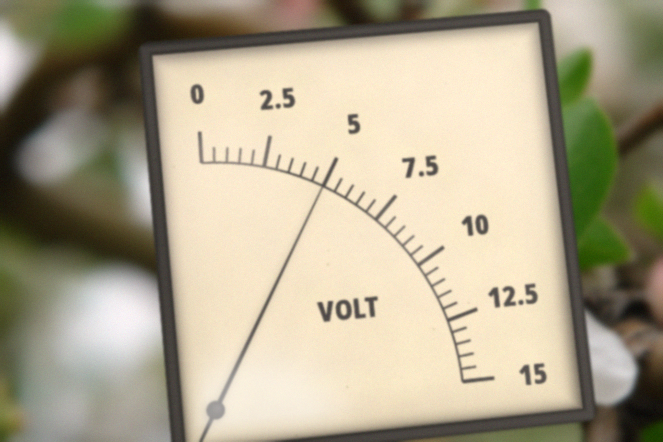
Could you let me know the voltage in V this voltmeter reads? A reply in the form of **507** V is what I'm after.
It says **5** V
